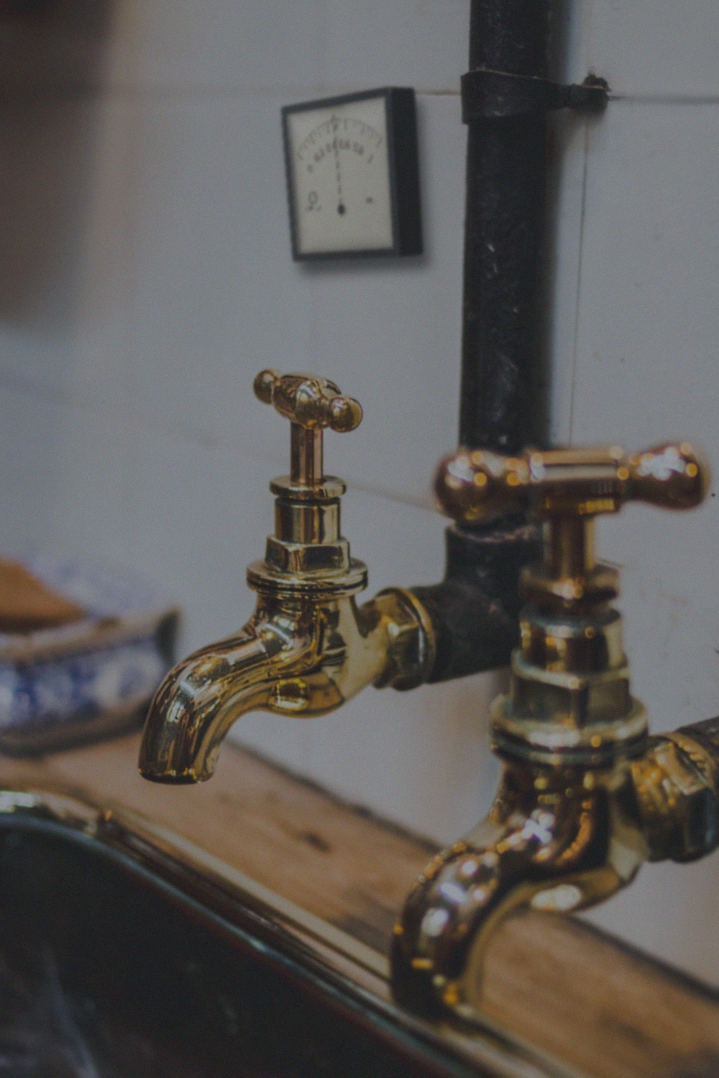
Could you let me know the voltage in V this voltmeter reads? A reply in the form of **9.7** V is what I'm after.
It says **0.5** V
